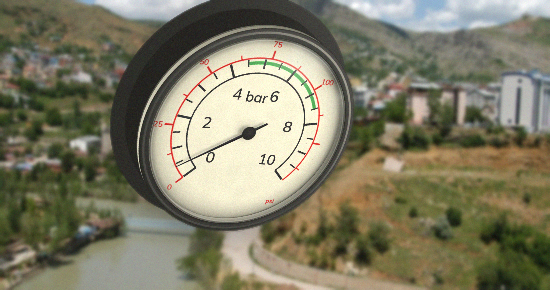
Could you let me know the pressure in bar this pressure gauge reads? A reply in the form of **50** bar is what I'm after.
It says **0.5** bar
